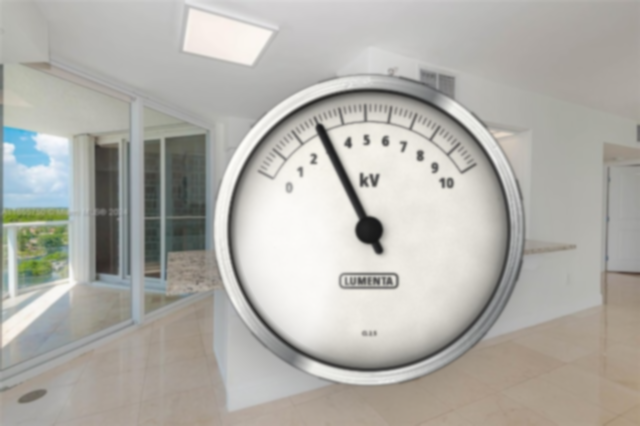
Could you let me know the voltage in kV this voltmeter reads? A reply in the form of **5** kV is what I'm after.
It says **3** kV
